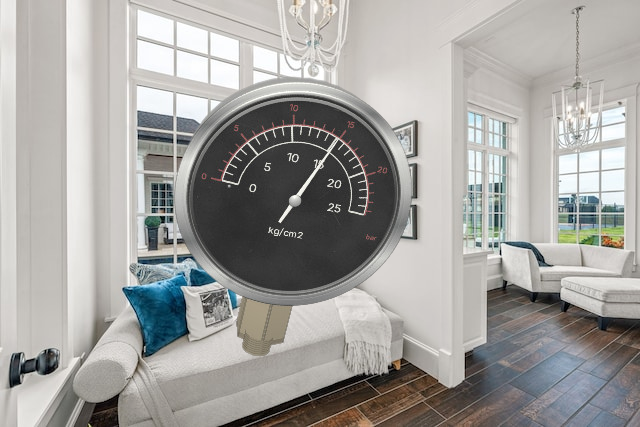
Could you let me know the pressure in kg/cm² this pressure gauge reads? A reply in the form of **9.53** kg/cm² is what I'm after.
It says **15** kg/cm²
